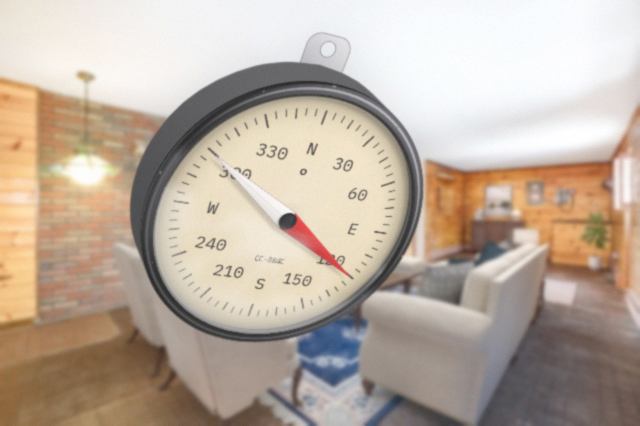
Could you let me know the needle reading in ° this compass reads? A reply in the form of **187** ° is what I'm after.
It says **120** °
